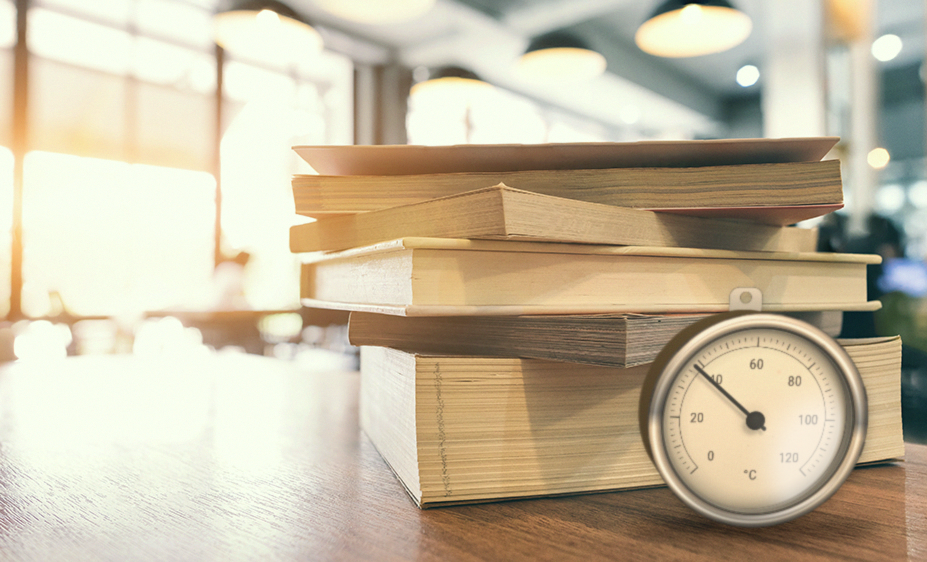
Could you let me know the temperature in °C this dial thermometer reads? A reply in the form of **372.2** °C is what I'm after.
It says **38** °C
